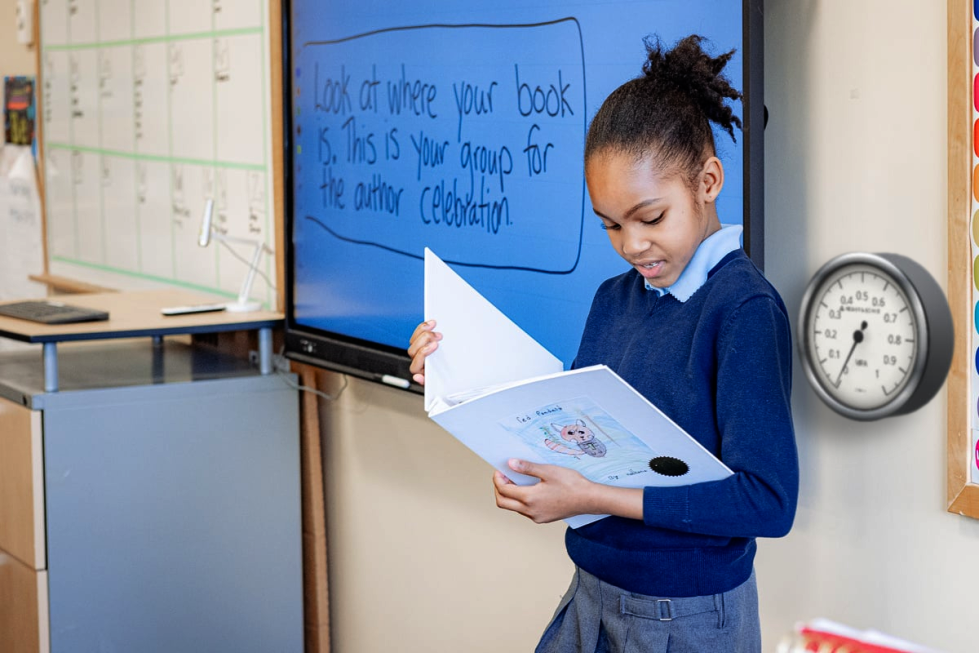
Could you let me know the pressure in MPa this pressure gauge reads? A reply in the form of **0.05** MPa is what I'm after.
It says **0** MPa
